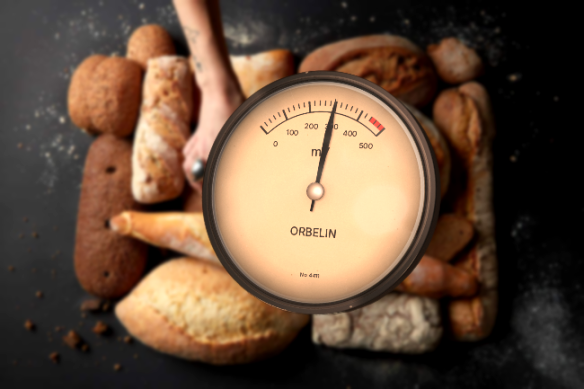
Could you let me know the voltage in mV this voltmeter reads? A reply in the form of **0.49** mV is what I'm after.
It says **300** mV
